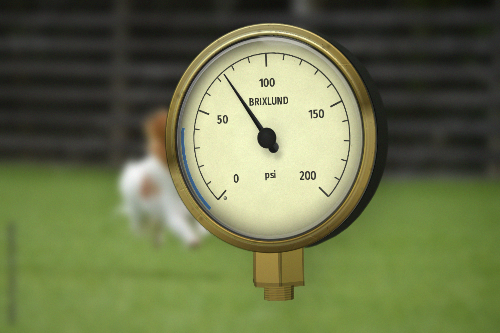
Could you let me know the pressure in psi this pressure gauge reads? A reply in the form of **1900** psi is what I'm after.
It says **75** psi
